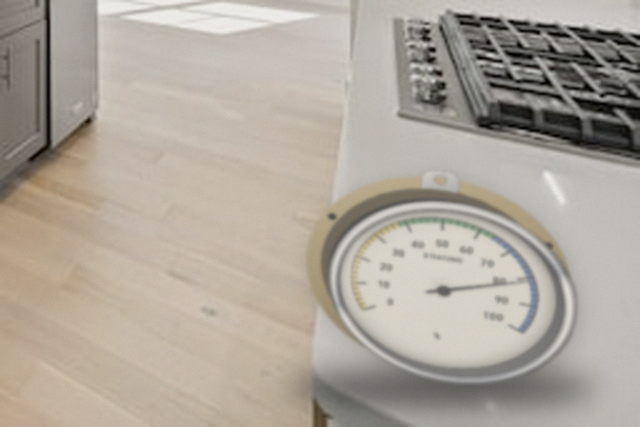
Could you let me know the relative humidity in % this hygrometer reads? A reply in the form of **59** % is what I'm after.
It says **80** %
